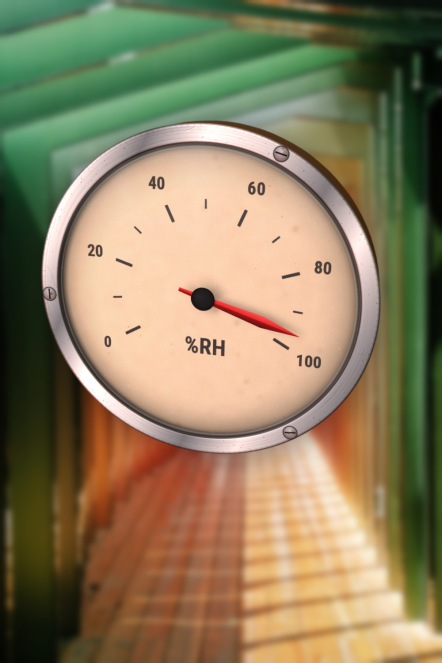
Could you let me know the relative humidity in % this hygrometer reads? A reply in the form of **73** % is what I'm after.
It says **95** %
